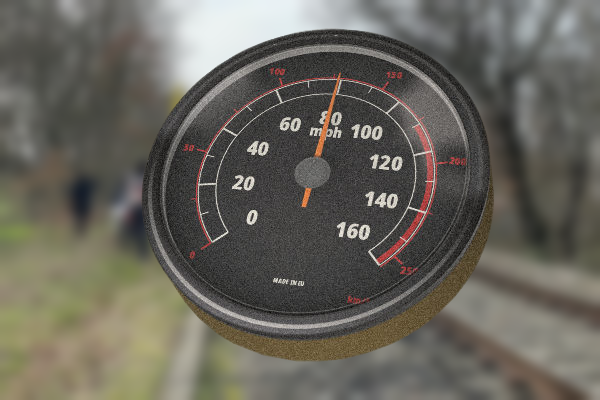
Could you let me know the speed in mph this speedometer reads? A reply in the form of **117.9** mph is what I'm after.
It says **80** mph
